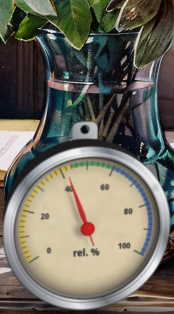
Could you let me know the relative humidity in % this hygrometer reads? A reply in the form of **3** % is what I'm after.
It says **42** %
